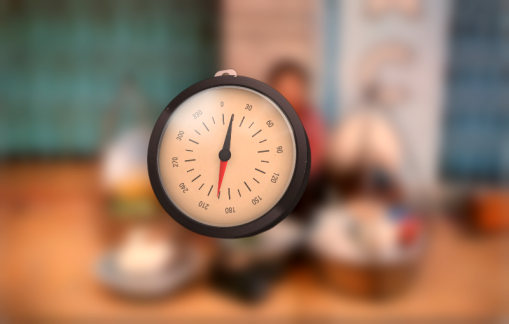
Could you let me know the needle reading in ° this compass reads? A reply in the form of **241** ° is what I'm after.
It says **195** °
